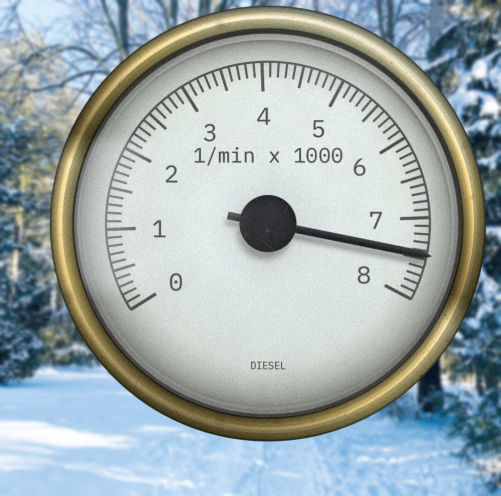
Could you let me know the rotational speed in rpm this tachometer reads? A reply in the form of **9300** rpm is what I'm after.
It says **7450** rpm
